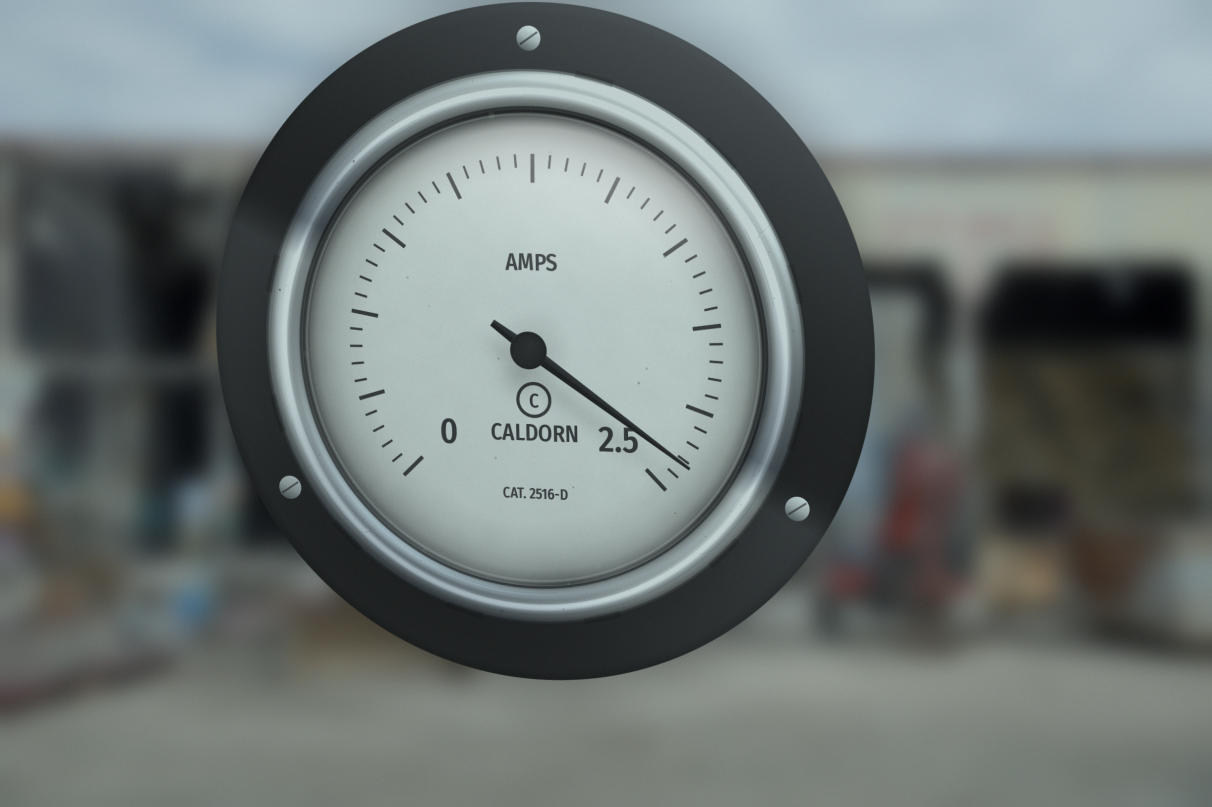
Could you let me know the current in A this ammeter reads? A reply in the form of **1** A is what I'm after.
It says **2.4** A
